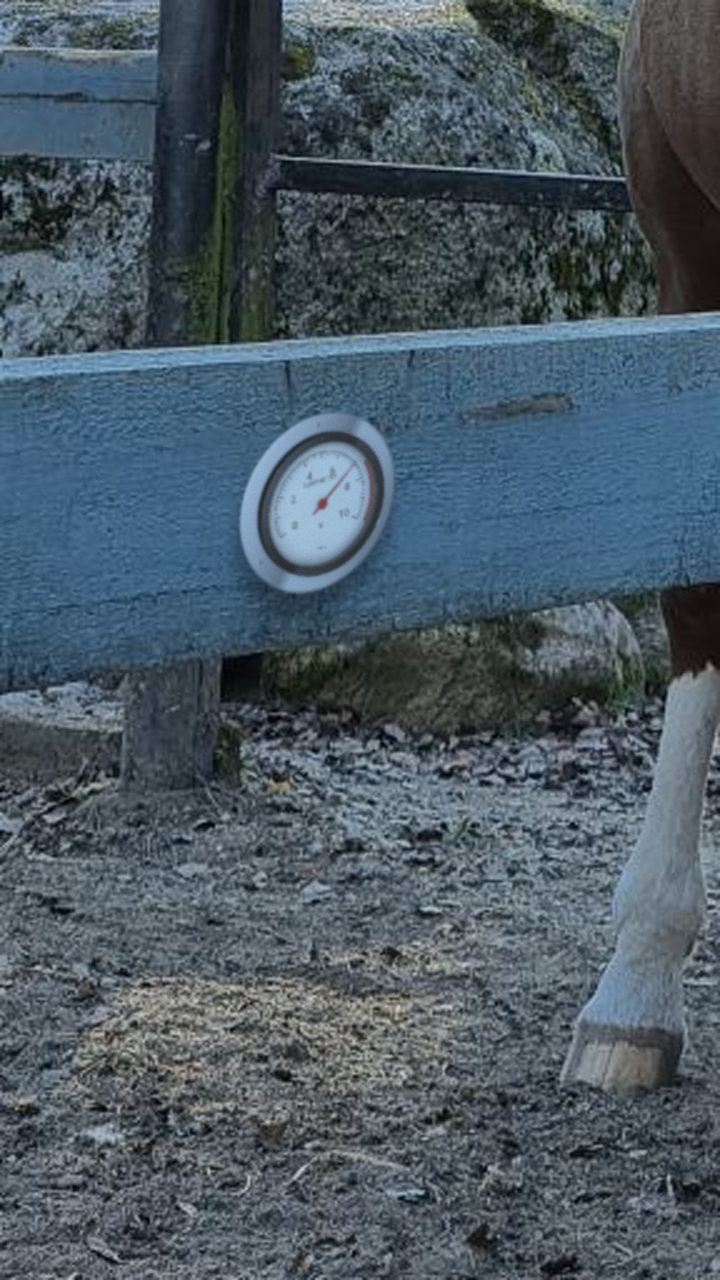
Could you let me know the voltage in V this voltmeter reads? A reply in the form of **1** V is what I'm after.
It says **7** V
